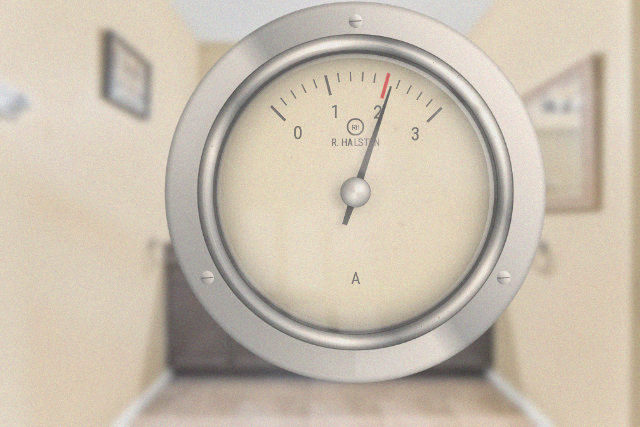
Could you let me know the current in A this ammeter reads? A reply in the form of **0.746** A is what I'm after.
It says **2.1** A
